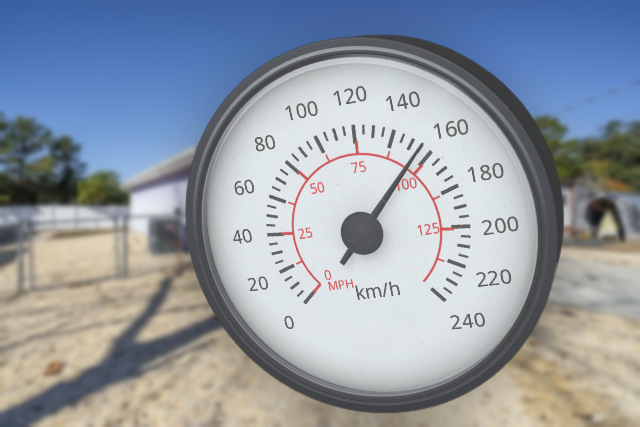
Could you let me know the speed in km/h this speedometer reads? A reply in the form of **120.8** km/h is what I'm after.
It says **155** km/h
